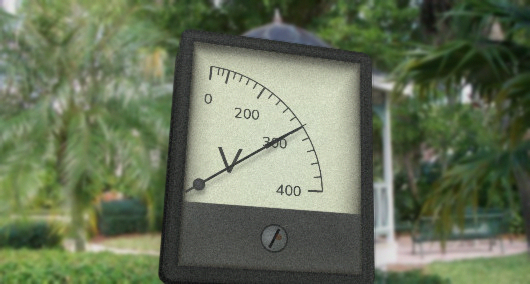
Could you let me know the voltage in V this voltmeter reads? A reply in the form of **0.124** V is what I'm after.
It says **300** V
